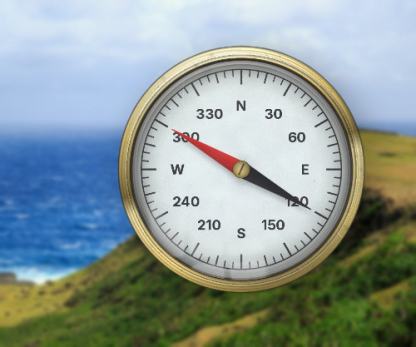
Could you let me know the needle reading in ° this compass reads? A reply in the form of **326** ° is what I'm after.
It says **300** °
